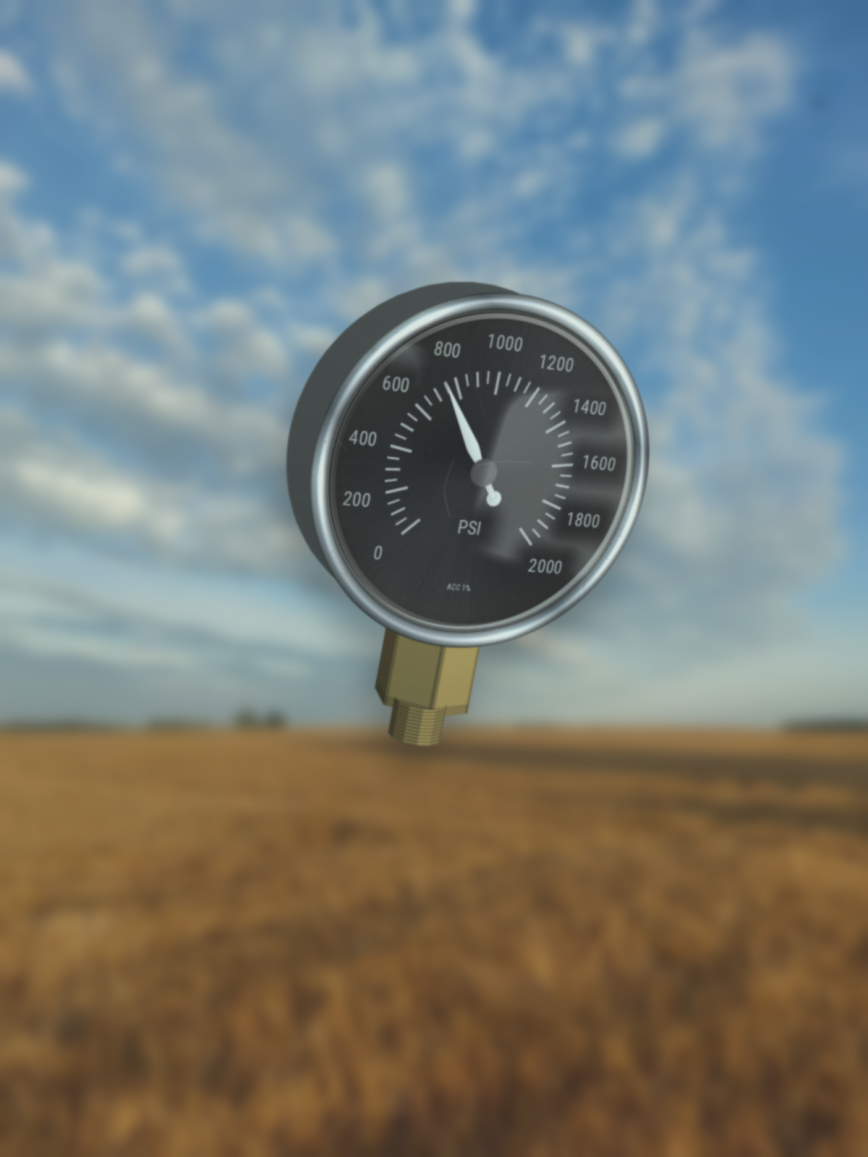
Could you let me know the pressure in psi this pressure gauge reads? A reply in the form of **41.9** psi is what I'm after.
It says **750** psi
